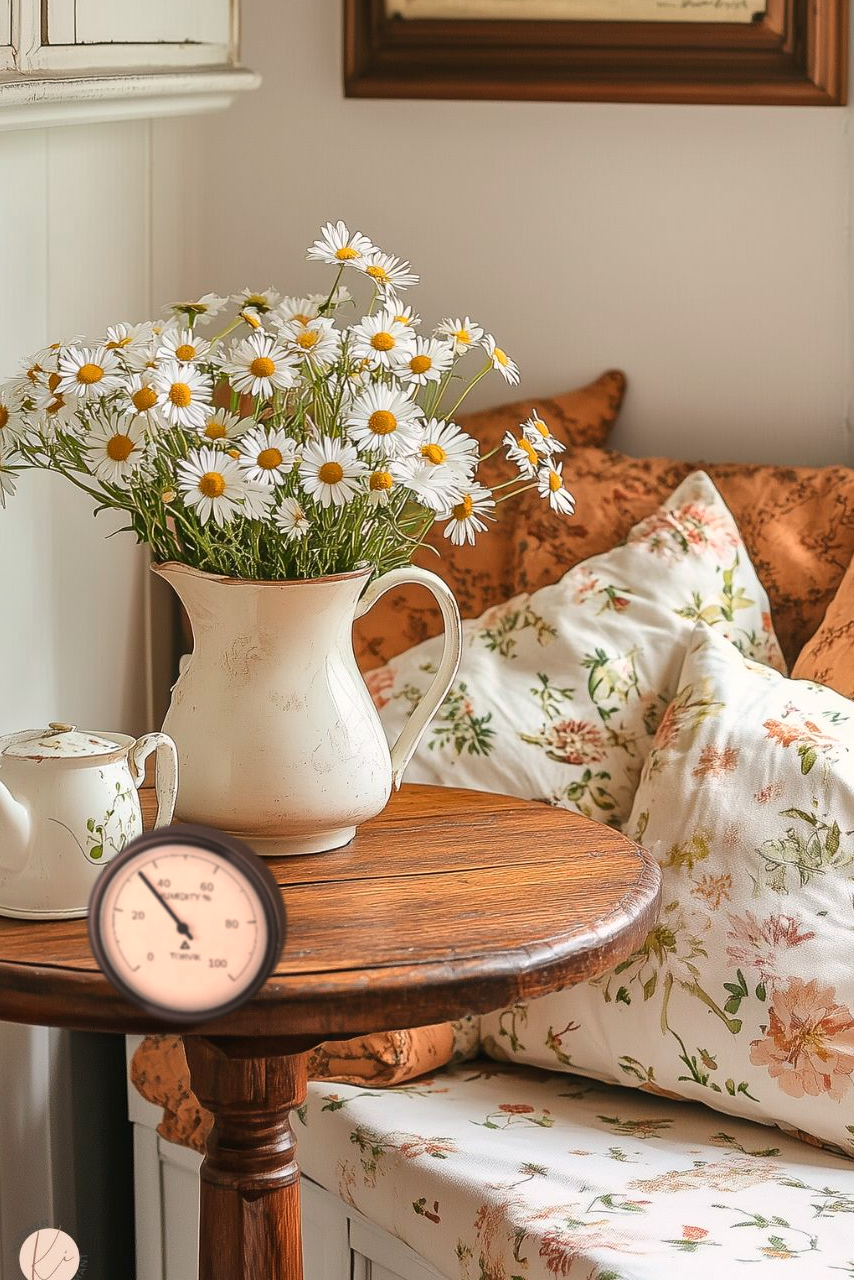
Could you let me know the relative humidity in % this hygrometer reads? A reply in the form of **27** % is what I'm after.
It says **35** %
